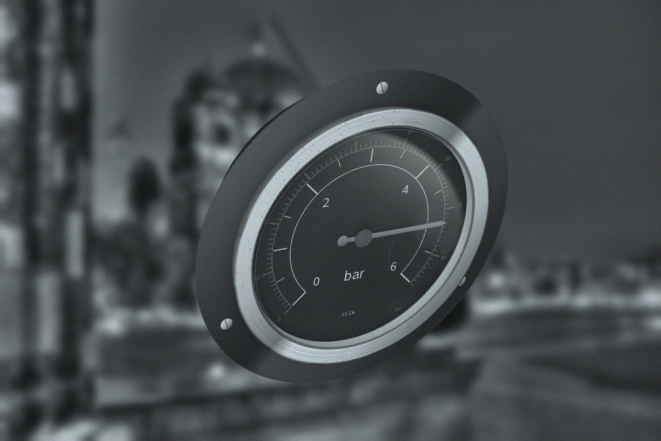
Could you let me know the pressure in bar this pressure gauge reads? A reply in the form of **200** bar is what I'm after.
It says **5** bar
